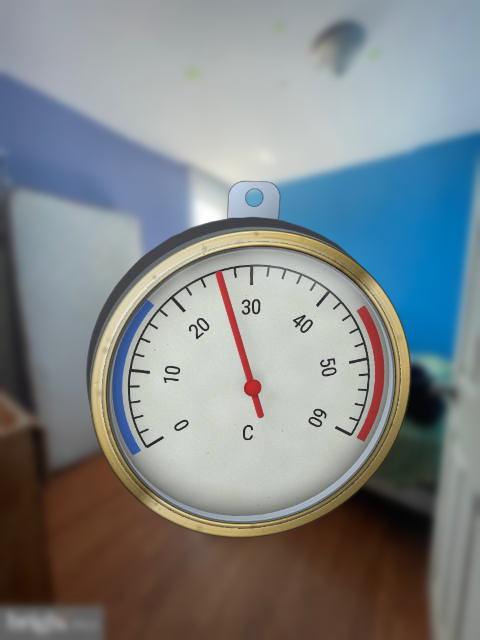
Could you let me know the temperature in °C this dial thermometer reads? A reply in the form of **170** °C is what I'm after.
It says **26** °C
